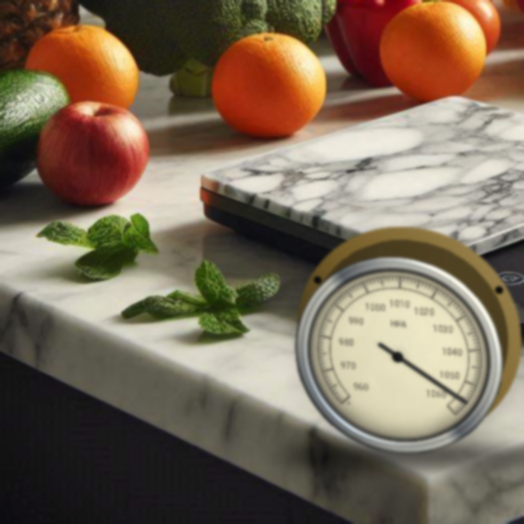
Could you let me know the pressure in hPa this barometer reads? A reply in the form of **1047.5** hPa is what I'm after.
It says **1055** hPa
